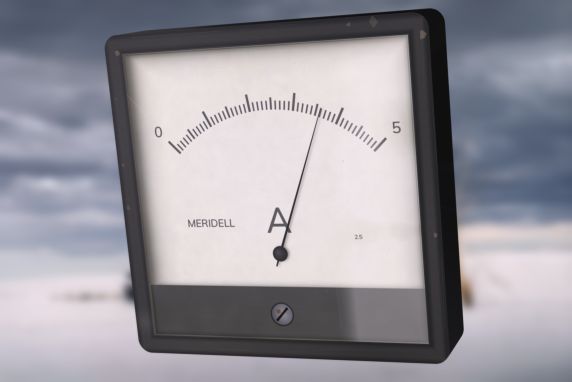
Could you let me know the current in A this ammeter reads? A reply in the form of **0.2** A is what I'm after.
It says **3.6** A
